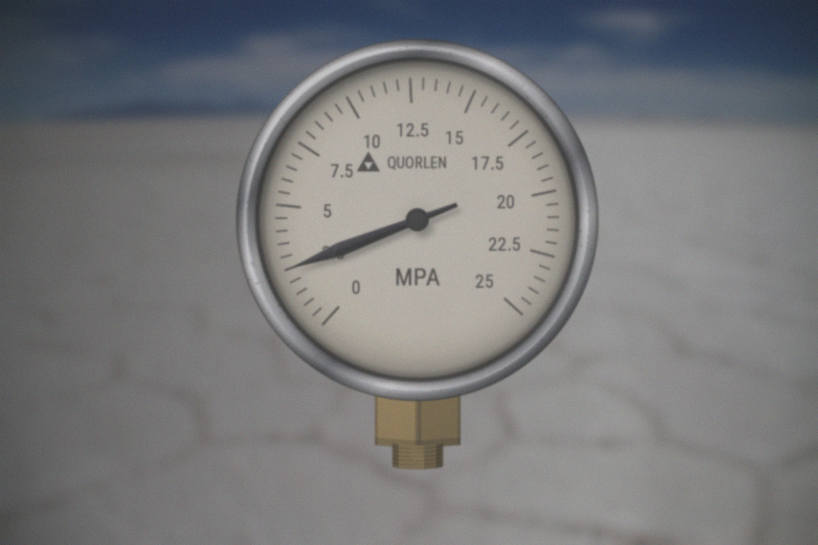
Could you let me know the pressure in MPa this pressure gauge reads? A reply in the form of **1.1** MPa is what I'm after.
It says **2.5** MPa
